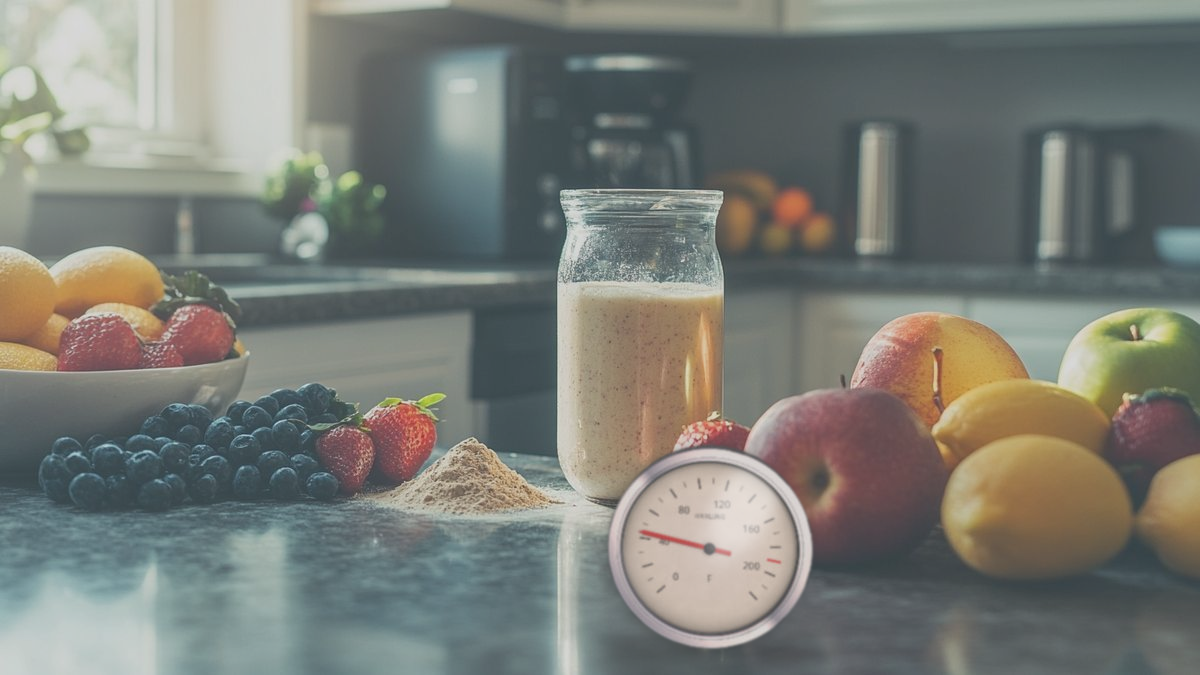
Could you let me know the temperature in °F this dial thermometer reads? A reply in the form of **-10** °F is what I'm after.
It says **45** °F
